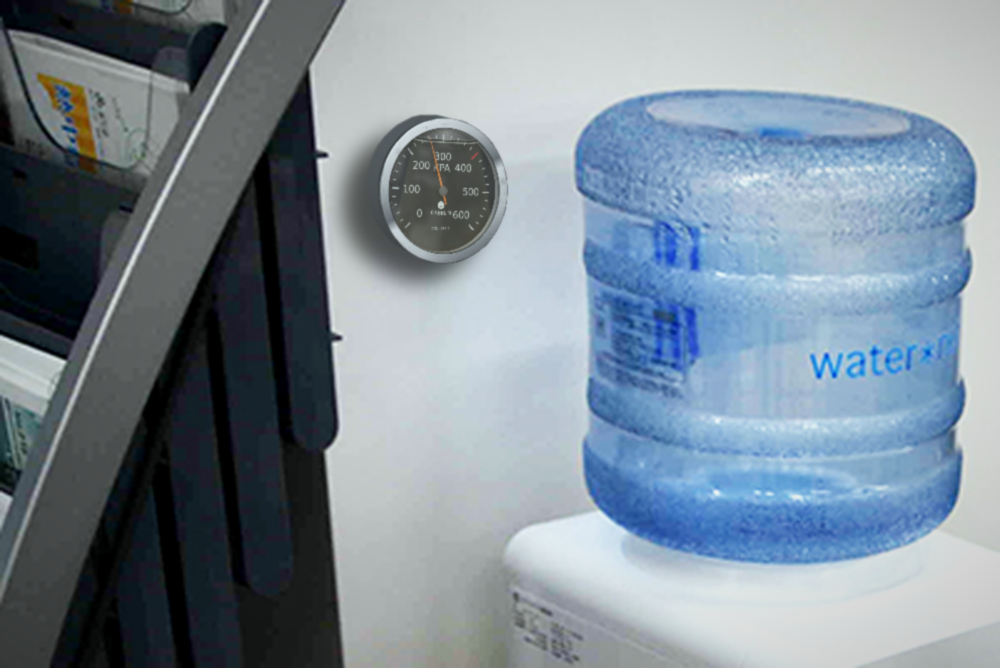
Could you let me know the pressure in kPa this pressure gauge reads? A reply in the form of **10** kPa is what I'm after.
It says **260** kPa
